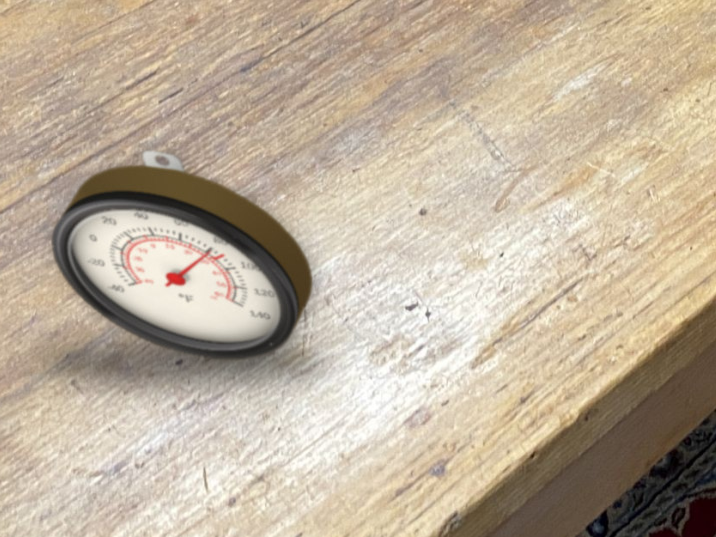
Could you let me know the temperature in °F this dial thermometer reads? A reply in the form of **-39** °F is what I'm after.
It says **80** °F
